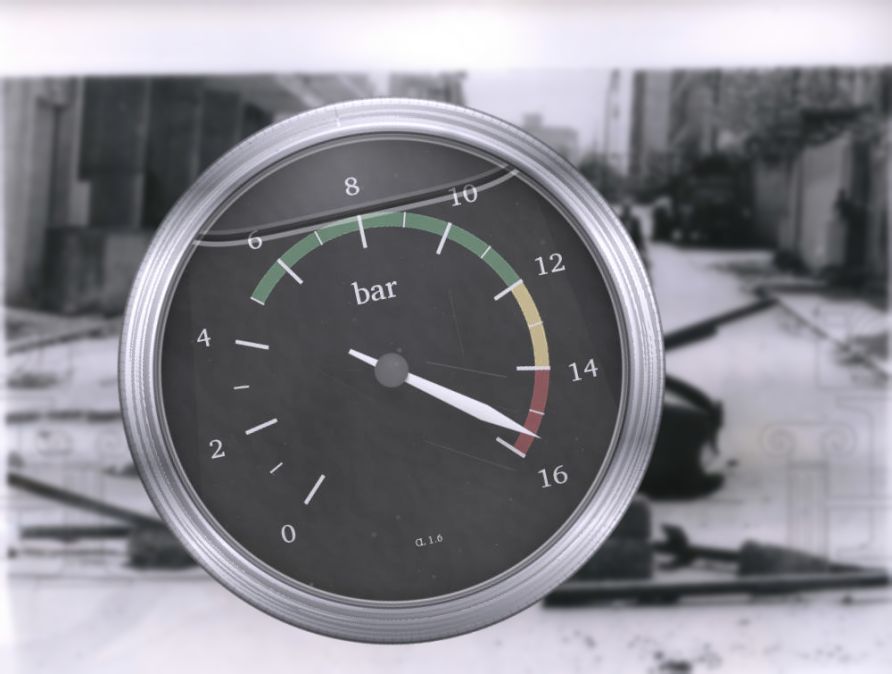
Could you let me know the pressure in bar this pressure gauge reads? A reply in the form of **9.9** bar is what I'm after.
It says **15.5** bar
